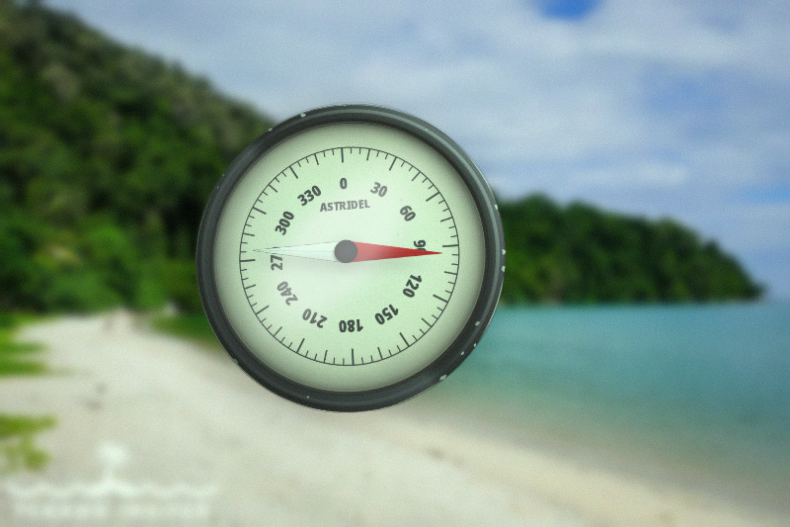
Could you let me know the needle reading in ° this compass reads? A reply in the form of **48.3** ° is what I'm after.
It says **95** °
